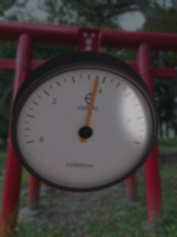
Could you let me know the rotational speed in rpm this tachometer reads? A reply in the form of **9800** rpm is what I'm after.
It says **3750** rpm
